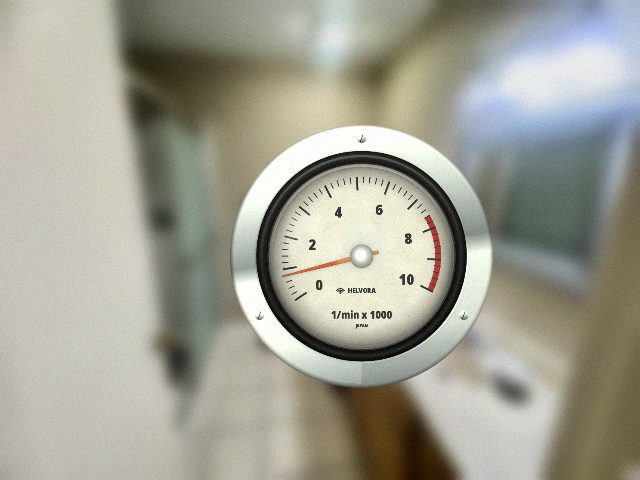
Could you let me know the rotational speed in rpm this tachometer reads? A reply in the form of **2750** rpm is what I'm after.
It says **800** rpm
